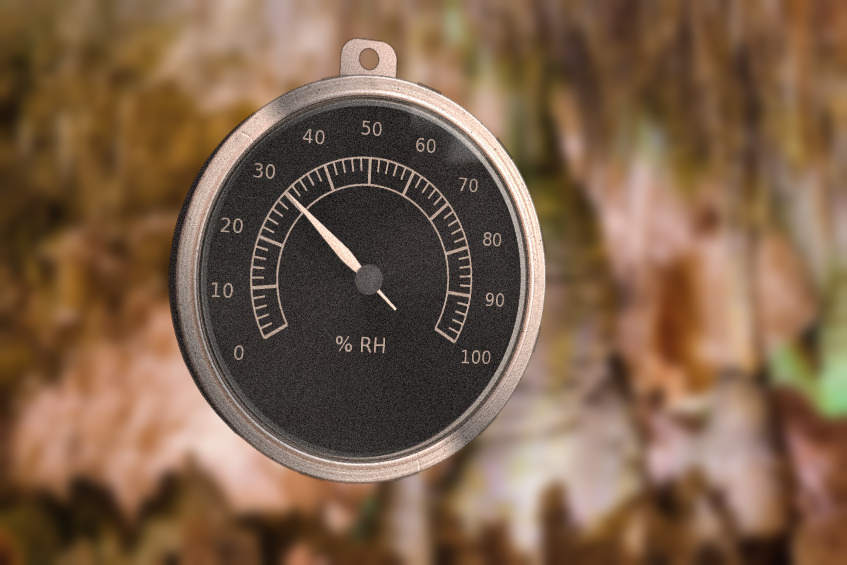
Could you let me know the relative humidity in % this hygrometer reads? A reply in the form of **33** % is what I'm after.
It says **30** %
